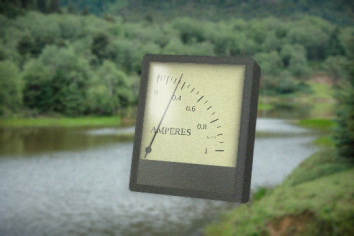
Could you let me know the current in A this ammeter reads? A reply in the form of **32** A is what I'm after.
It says **0.35** A
